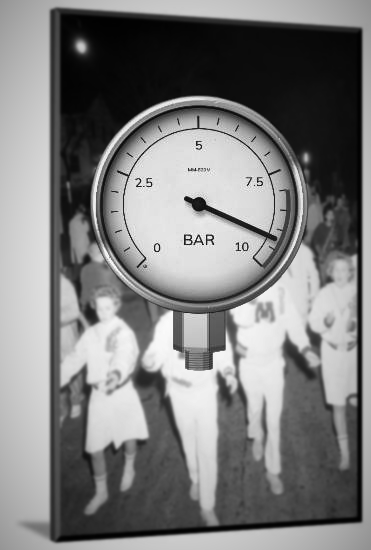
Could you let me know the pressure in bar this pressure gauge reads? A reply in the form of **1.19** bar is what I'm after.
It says **9.25** bar
